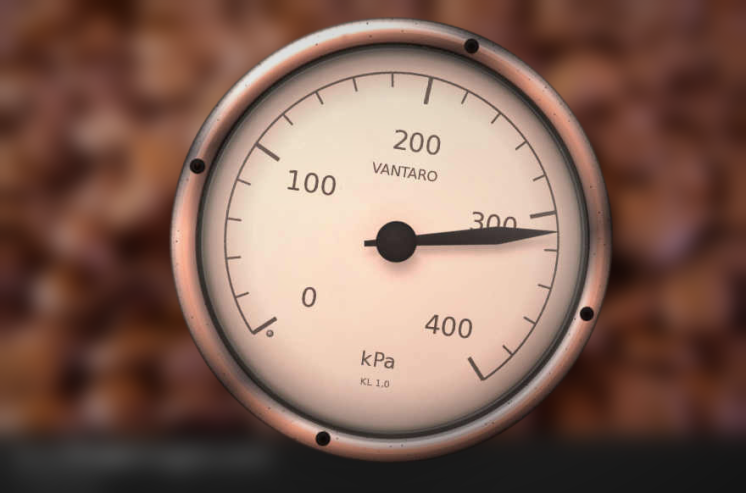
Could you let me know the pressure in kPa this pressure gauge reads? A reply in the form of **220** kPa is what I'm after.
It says **310** kPa
